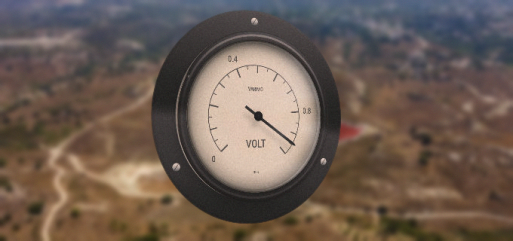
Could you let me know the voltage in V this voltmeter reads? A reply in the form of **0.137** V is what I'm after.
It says **0.95** V
